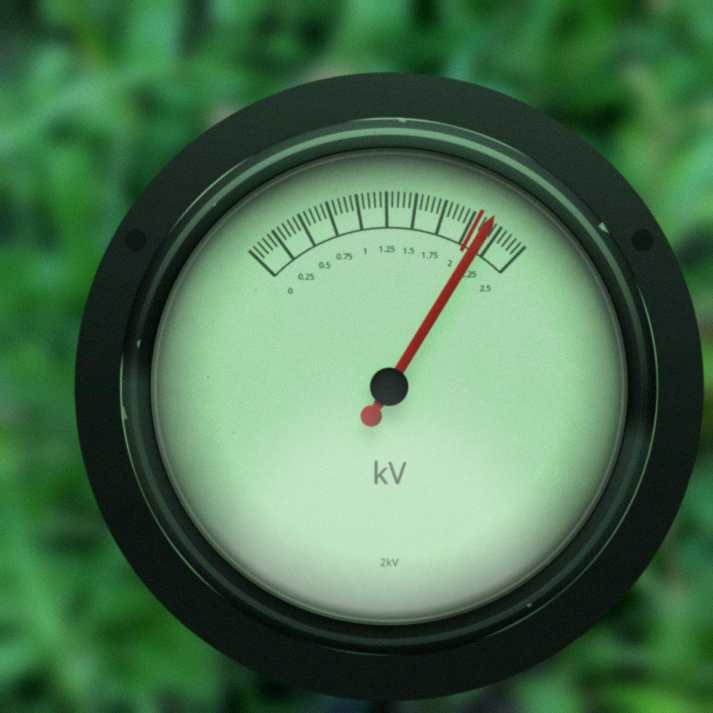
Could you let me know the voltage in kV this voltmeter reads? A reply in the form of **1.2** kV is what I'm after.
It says **2.15** kV
